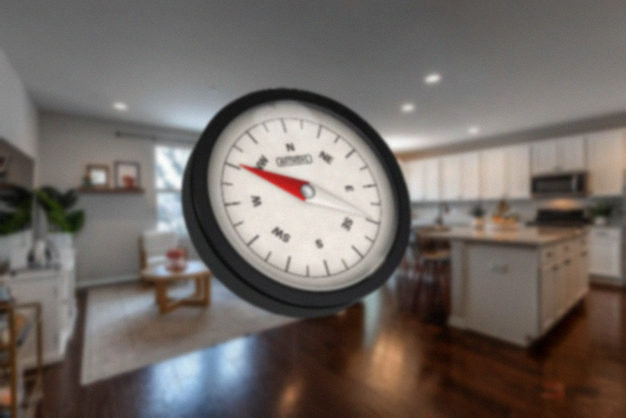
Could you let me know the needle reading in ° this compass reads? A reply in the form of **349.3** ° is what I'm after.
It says **300** °
